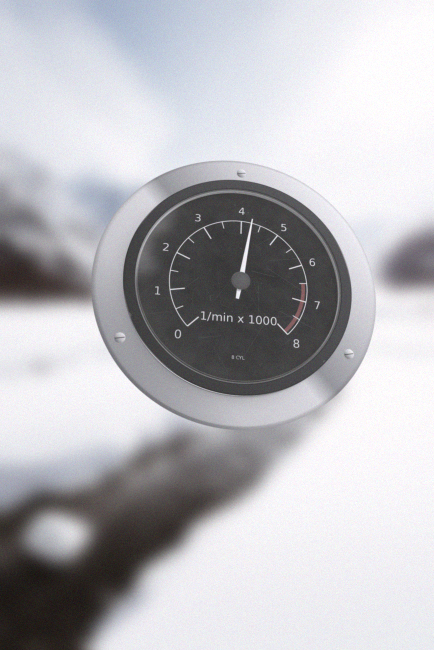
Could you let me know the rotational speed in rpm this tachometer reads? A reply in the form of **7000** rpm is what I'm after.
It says **4250** rpm
